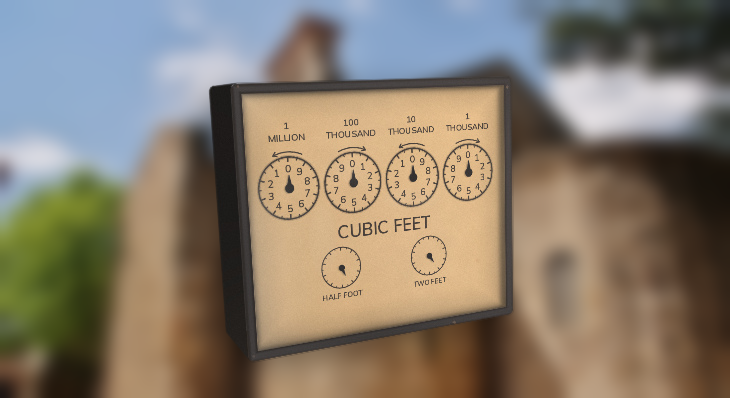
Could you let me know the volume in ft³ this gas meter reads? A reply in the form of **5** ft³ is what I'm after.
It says **0** ft³
